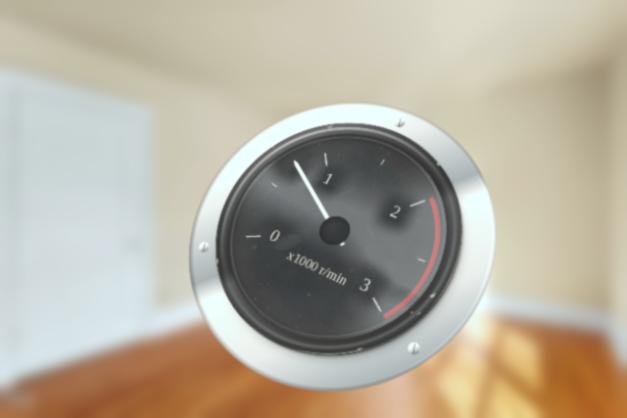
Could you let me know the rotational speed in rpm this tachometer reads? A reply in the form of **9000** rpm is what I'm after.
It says **750** rpm
